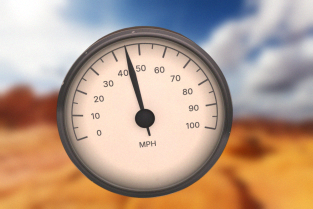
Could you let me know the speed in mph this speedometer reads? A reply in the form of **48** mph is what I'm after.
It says **45** mph
